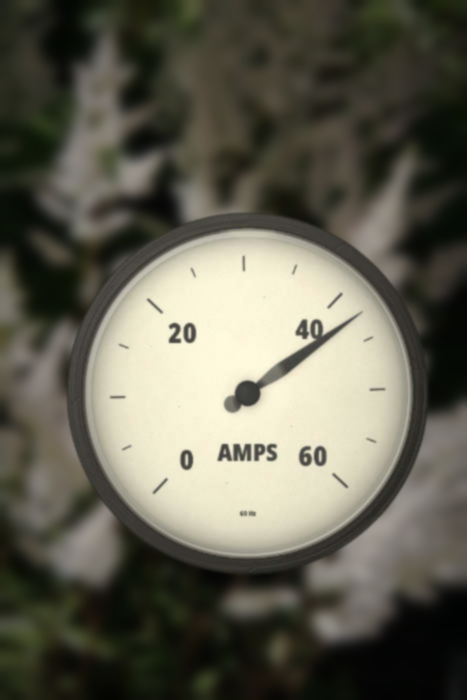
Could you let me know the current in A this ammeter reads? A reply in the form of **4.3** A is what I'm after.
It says **42.5** A
